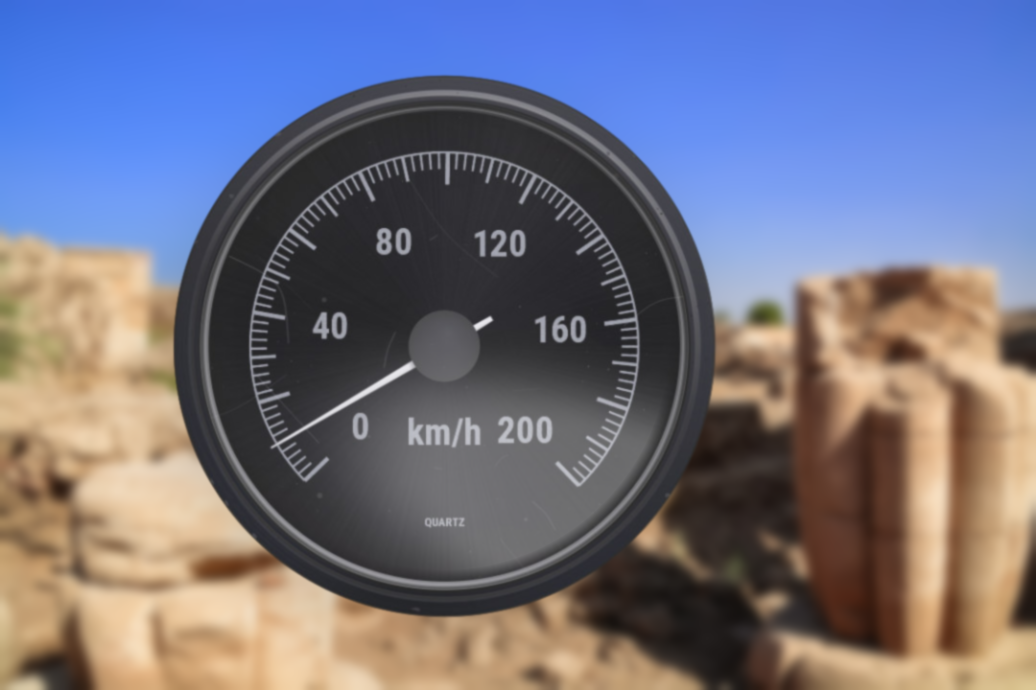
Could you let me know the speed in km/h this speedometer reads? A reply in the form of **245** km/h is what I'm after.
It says **10** km/h
